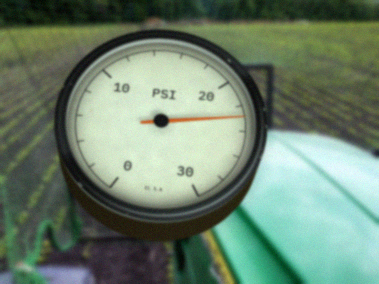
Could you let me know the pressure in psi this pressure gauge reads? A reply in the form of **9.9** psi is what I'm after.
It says **23** psi
